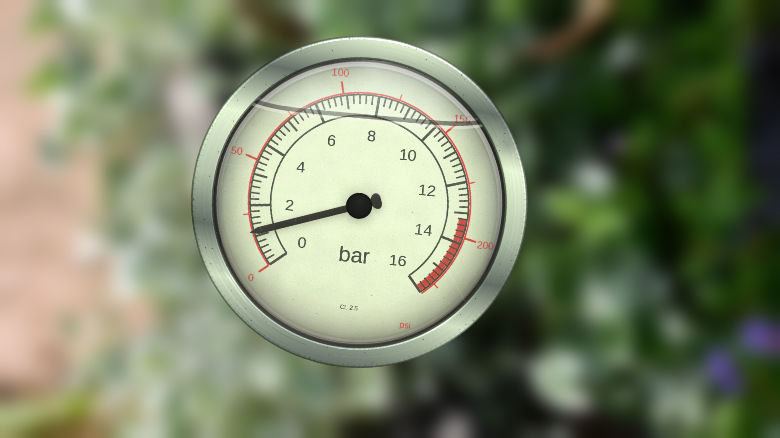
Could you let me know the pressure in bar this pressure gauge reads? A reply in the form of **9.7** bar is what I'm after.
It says **1.2** bar
